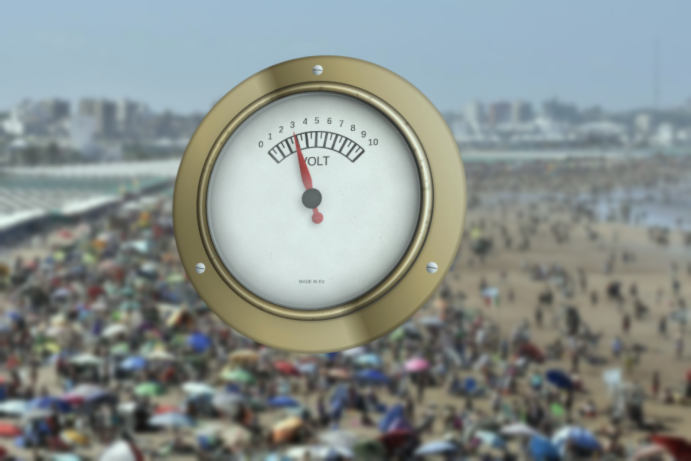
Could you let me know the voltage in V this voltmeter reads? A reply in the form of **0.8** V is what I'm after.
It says **3** V
